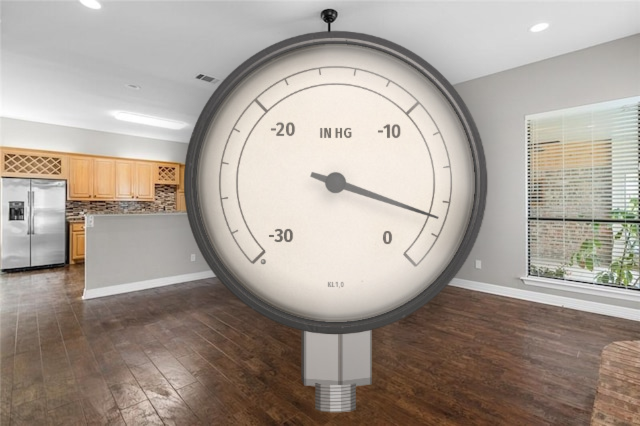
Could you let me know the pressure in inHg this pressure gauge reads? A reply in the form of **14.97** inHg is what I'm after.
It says **-3** inHg
